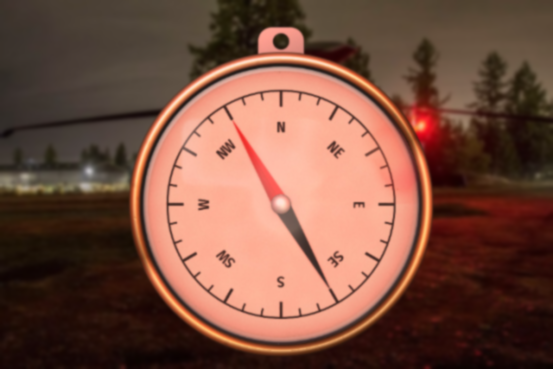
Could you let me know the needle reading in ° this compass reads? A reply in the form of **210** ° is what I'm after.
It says **330** °
